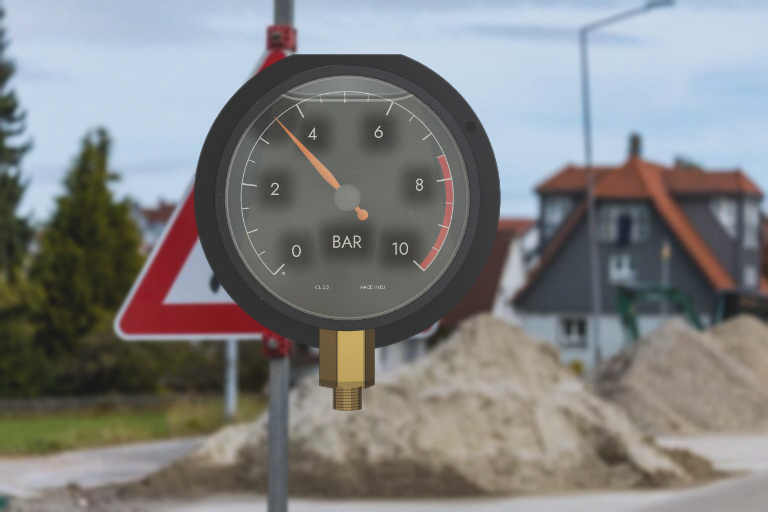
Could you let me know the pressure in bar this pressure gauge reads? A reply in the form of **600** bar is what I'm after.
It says **3.5** bar
